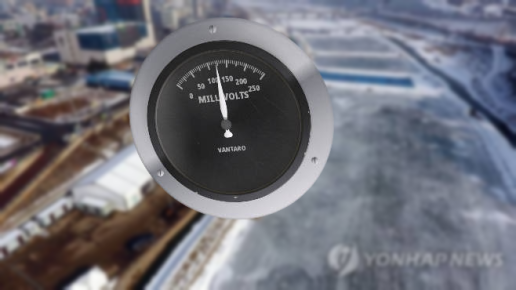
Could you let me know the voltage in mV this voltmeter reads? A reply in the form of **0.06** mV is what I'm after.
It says **125** mV
